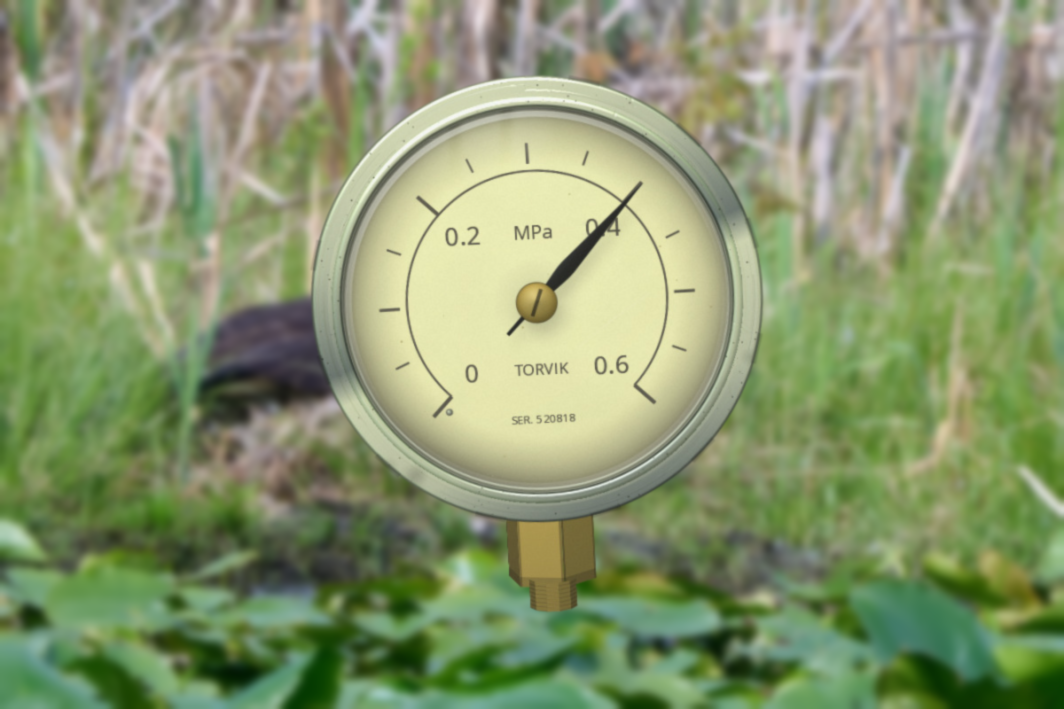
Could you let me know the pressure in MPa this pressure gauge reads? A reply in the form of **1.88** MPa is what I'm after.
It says **0.4** MPa
